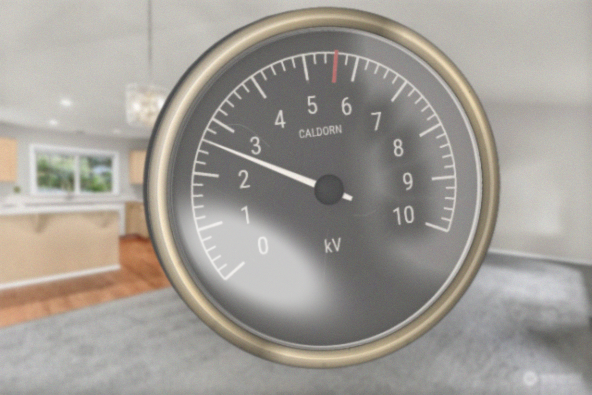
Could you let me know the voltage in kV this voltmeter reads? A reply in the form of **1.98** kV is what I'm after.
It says **2.6** kV
